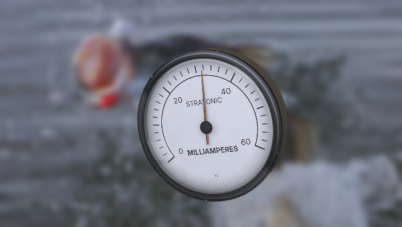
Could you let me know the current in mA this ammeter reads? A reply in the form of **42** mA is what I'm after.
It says **32** mA
